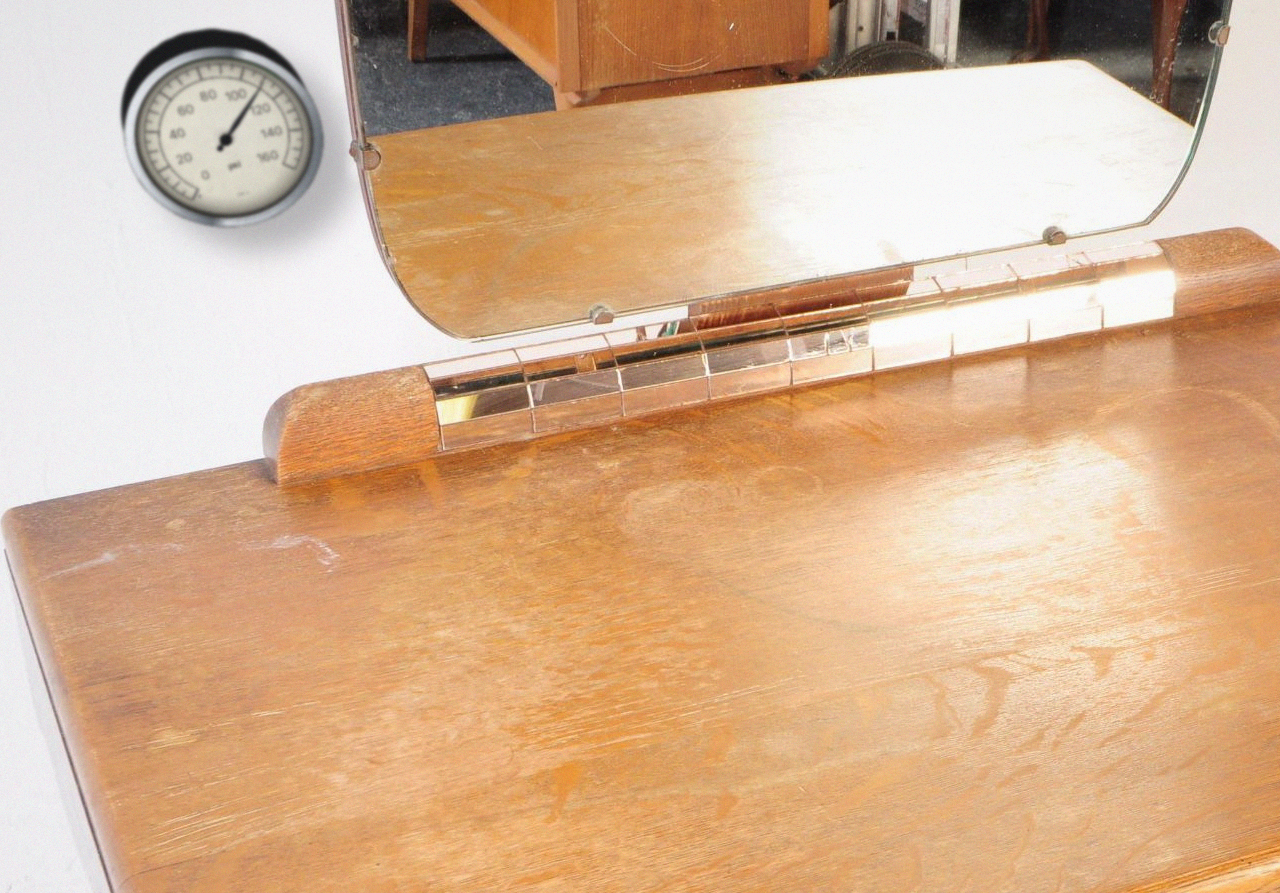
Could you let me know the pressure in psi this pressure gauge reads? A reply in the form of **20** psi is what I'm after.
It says **110** psi
